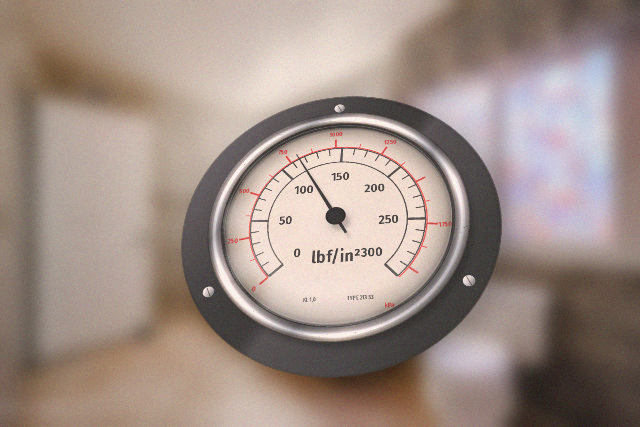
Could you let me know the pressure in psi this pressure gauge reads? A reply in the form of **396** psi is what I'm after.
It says **115** psi
